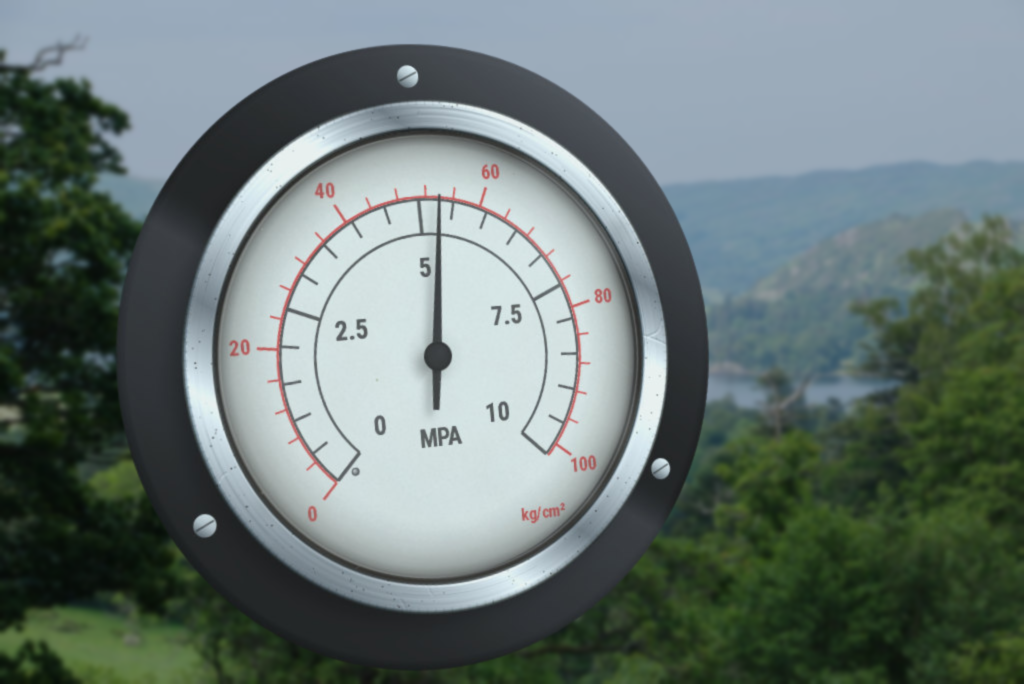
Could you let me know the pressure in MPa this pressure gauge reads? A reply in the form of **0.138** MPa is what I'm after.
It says **5.25** MPa
